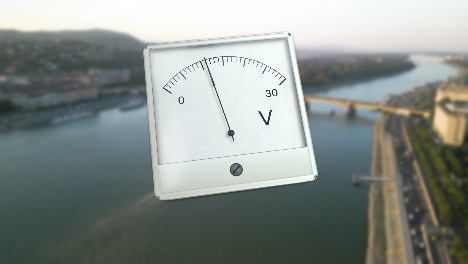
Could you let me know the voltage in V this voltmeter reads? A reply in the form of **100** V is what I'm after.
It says **11** V
